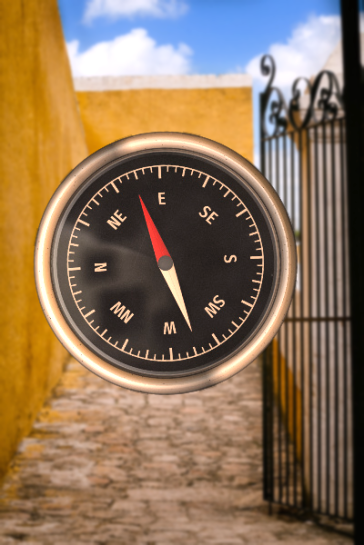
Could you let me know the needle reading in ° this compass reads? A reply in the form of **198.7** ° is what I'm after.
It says **72.5** °
